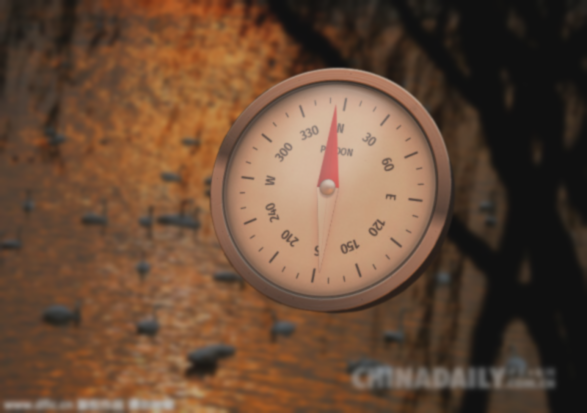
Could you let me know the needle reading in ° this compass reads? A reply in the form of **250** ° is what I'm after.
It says **355** °
